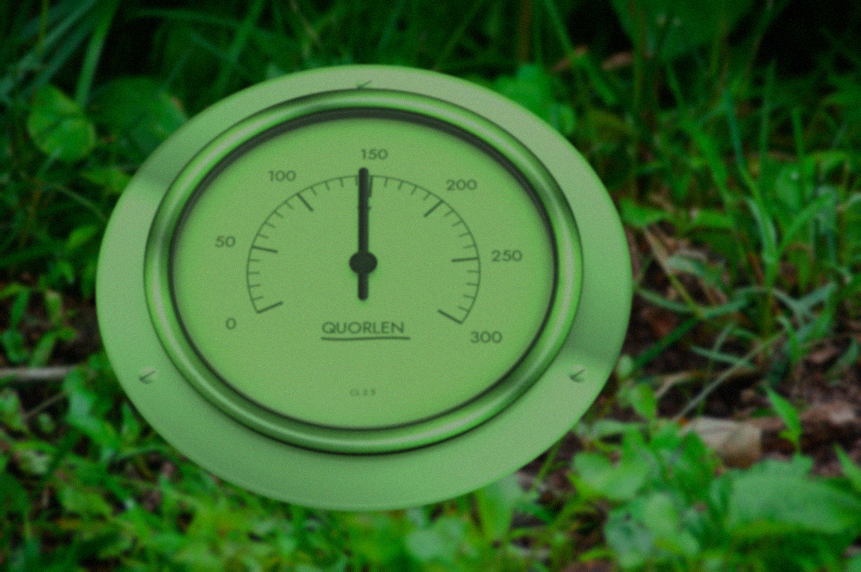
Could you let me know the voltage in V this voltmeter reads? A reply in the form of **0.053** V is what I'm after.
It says **145** V
